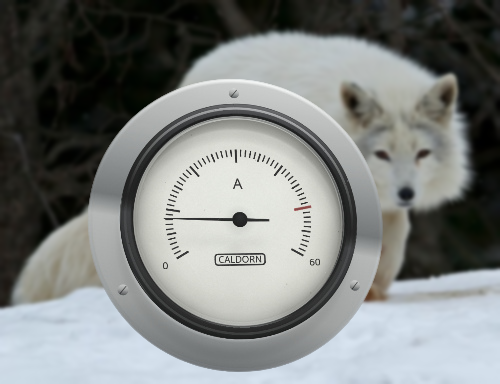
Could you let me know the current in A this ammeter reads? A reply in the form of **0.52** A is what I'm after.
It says **8** A
